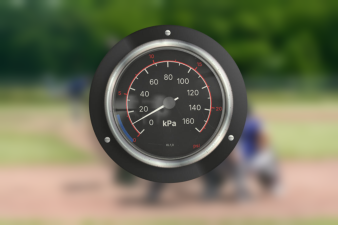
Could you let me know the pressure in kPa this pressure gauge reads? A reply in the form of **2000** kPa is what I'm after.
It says **10** kPa
